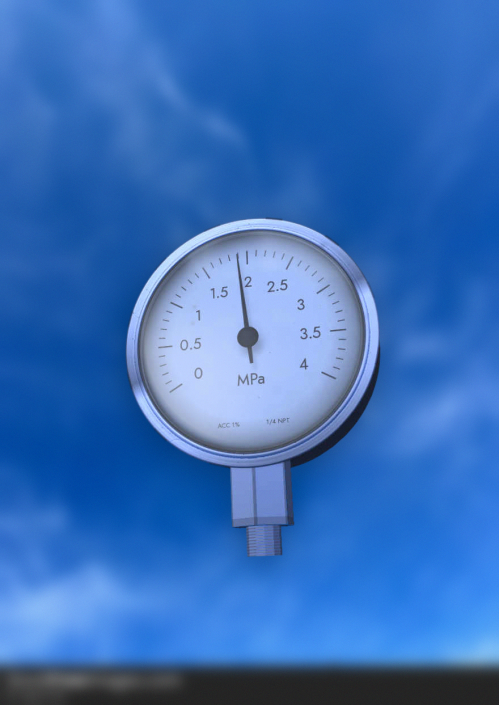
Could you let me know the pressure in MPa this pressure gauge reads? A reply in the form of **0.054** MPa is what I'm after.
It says **1.9** MPa
